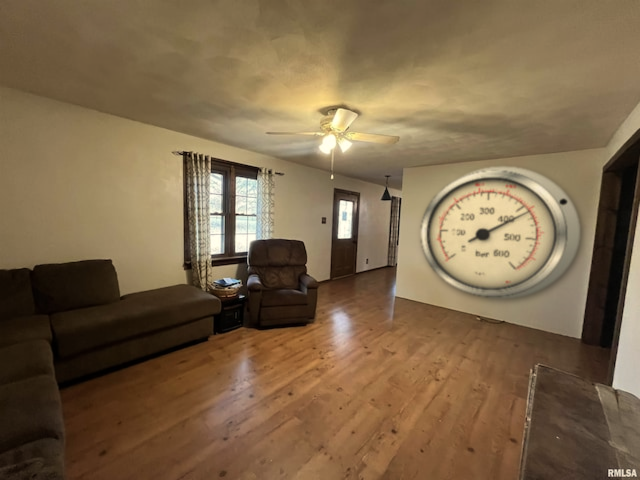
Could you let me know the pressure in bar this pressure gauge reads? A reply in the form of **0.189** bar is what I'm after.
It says **420** bar
